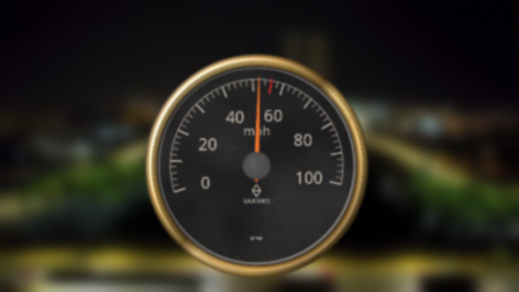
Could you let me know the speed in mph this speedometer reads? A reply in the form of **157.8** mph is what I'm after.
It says **52** mph
